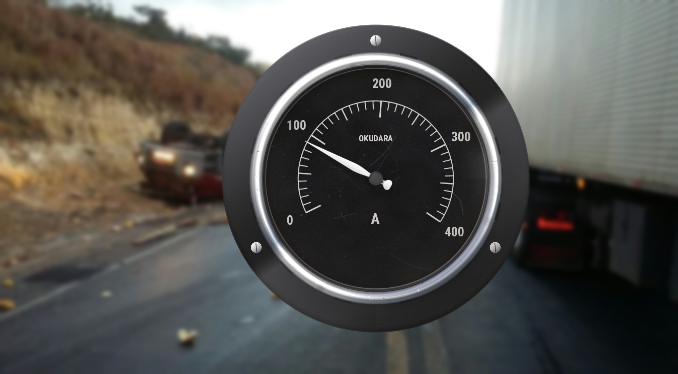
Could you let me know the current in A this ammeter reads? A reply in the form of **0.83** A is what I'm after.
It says **90** A
